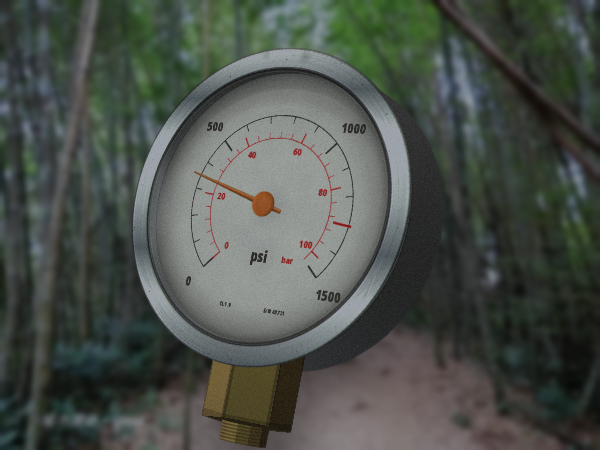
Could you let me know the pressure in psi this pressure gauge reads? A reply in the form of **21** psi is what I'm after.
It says **350** psi
